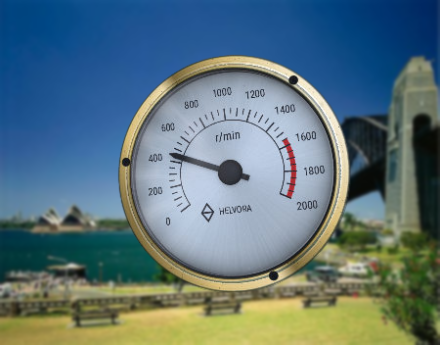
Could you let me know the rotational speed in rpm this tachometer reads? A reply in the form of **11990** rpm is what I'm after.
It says **450** rpm
